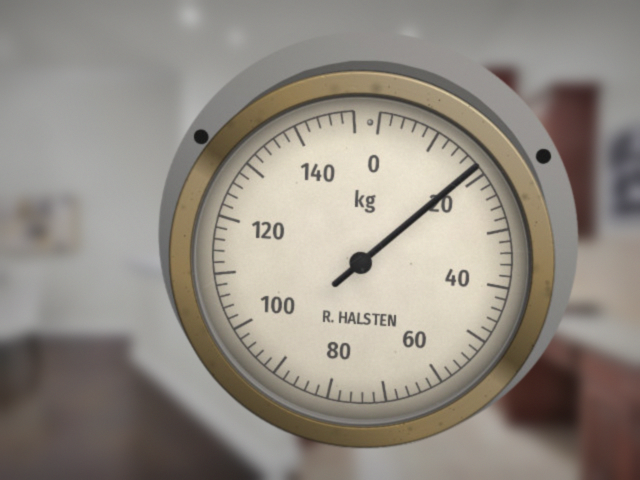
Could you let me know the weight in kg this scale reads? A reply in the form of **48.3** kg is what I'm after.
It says **18** kg
